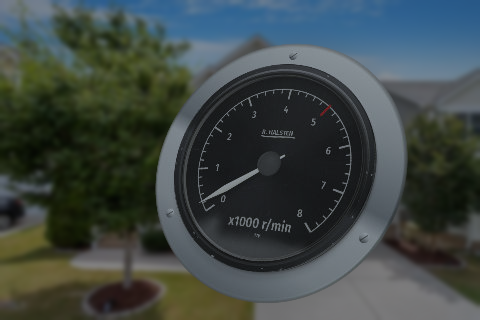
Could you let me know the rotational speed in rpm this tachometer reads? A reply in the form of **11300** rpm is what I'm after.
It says **200** rpm
